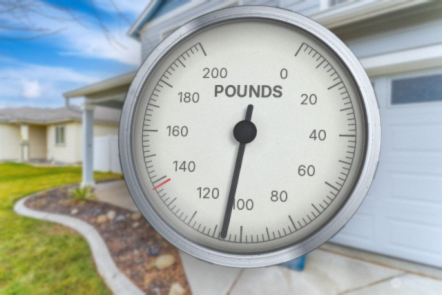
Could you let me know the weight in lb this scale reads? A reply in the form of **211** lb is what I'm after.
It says **106** lb
